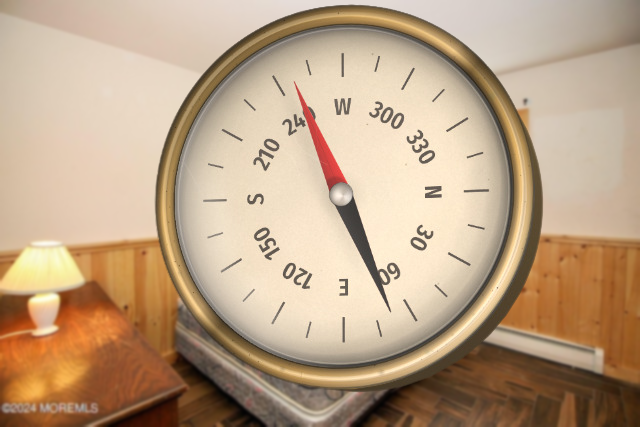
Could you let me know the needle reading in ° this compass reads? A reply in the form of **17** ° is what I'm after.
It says **247.5** °
